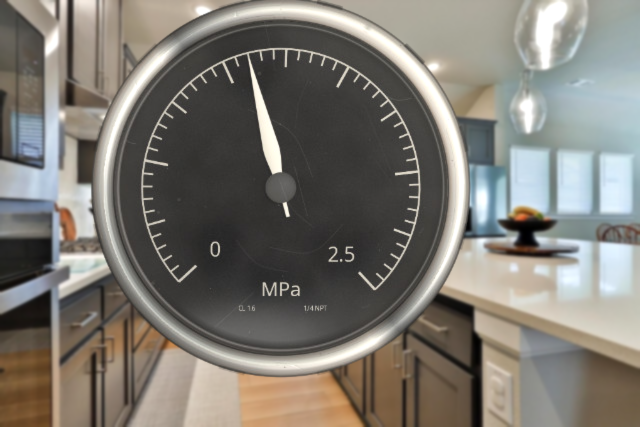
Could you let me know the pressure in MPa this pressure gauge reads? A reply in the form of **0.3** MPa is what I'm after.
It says **1.1** MPa
